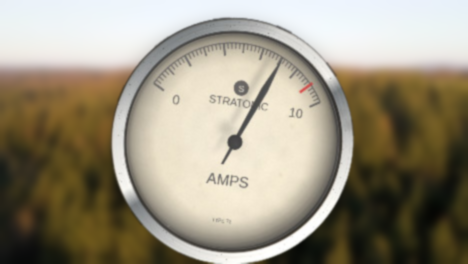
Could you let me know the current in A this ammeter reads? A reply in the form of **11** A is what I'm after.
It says **7** A
